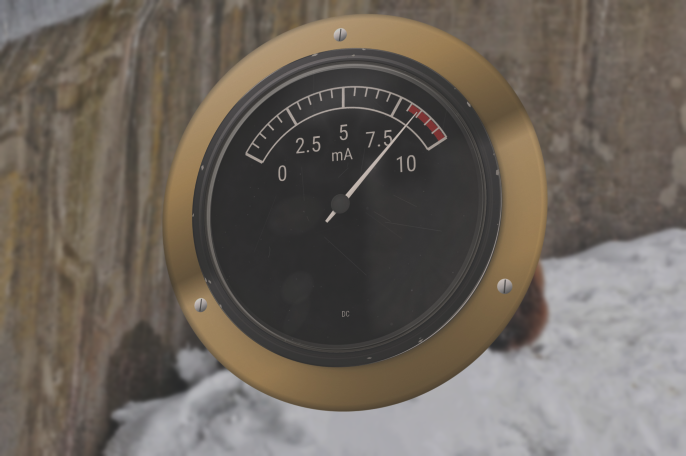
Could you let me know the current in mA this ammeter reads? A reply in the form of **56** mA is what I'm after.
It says **8.5** mA
